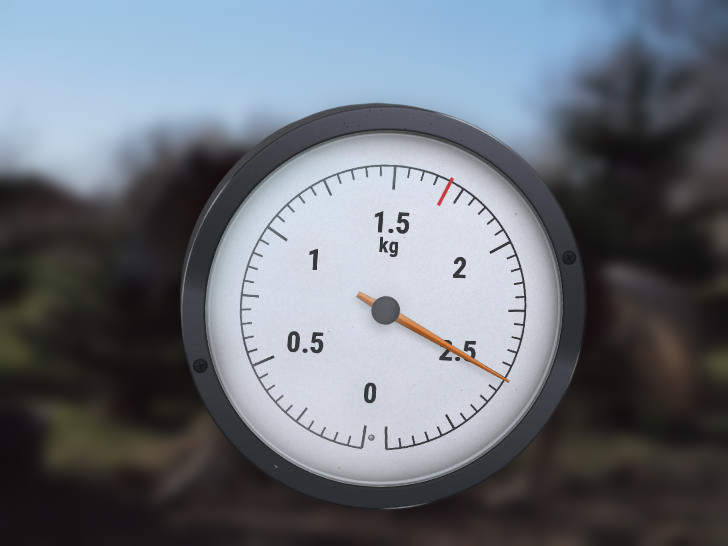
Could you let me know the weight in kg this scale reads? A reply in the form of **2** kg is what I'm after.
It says **2.5** kg
